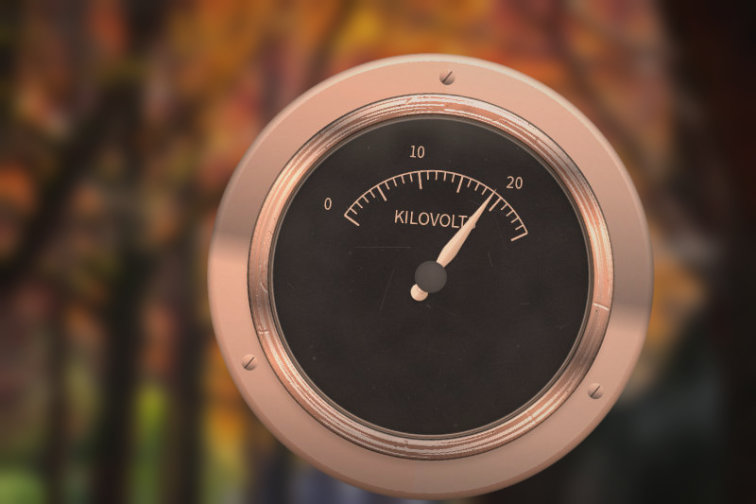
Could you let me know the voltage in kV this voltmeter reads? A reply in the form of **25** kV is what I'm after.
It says **19** kV
